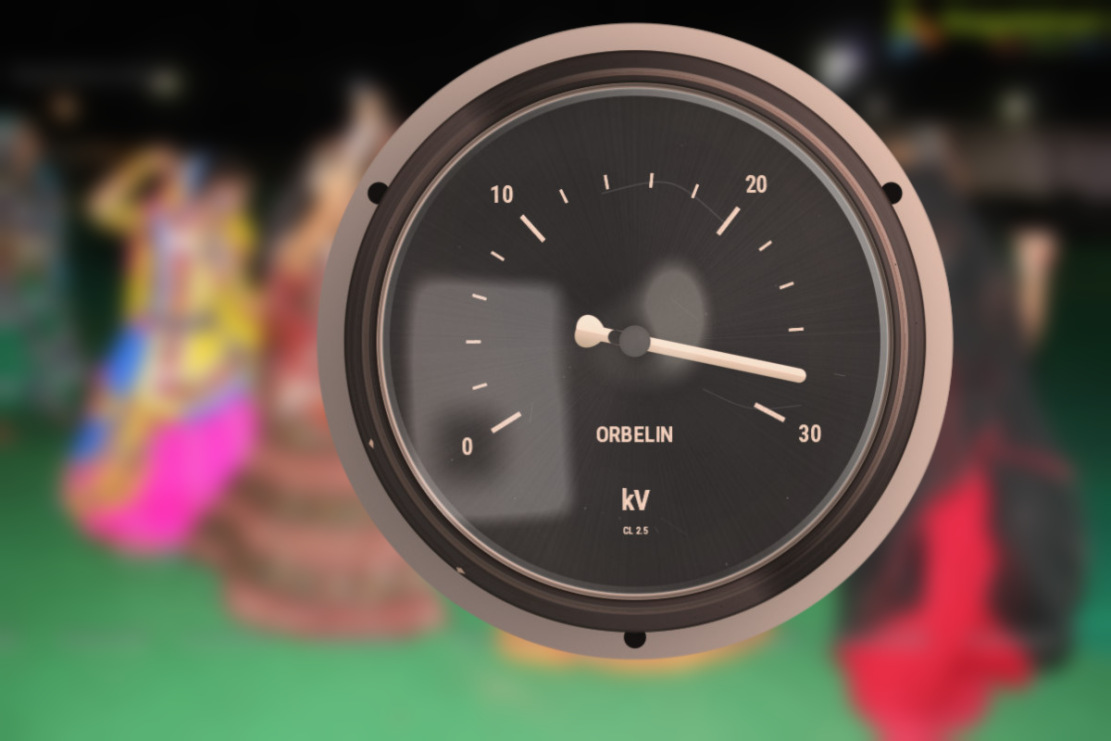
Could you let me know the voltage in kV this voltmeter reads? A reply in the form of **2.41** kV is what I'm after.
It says **28** kV
